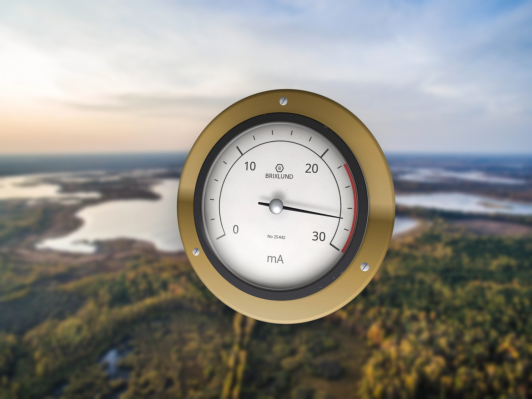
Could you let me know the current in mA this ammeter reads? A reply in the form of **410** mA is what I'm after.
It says **27** mA
